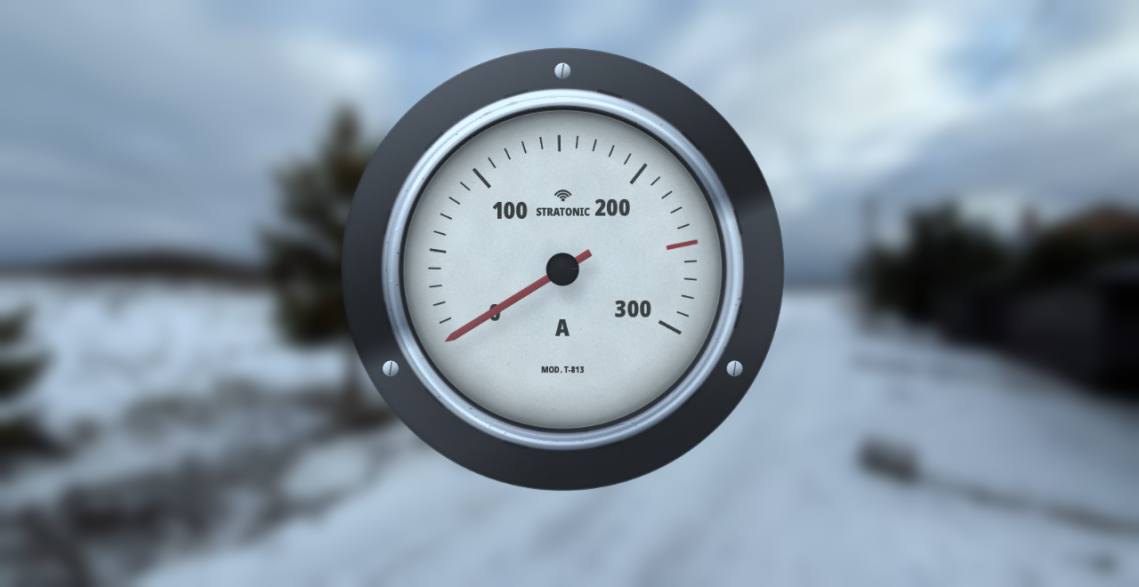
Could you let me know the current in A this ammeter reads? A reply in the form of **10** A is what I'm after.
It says **0** A
